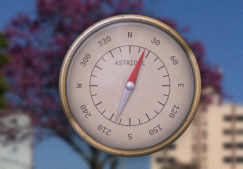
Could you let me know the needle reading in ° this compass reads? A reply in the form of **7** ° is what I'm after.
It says **22.5** °
